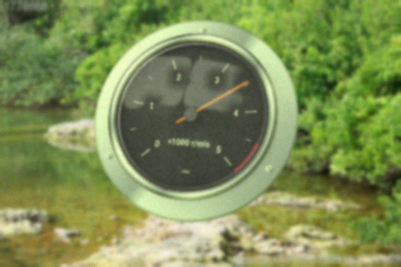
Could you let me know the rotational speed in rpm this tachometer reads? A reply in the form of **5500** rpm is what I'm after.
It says **3500** rpm
